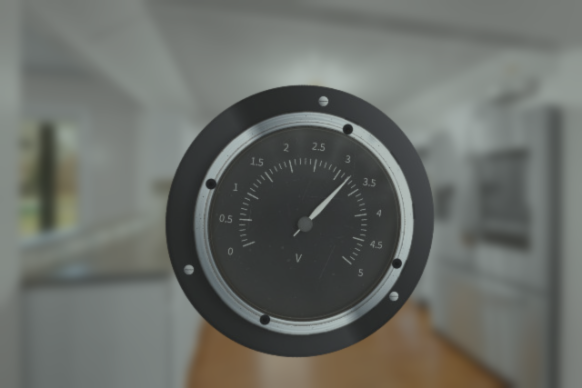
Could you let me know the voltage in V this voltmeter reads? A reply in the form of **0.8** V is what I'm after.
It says **3.2** V
